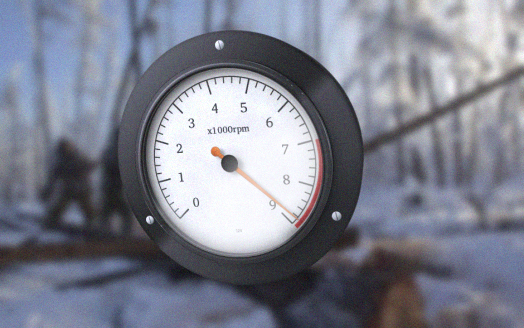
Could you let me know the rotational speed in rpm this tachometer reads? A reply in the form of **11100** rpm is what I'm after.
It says **8800** rpm
